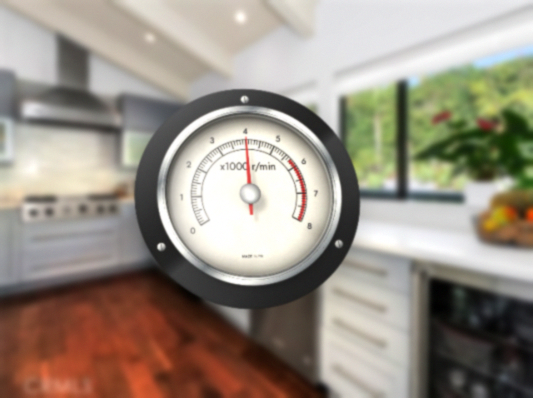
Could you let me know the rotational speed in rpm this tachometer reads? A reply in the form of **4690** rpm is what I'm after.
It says **4000** rpm
